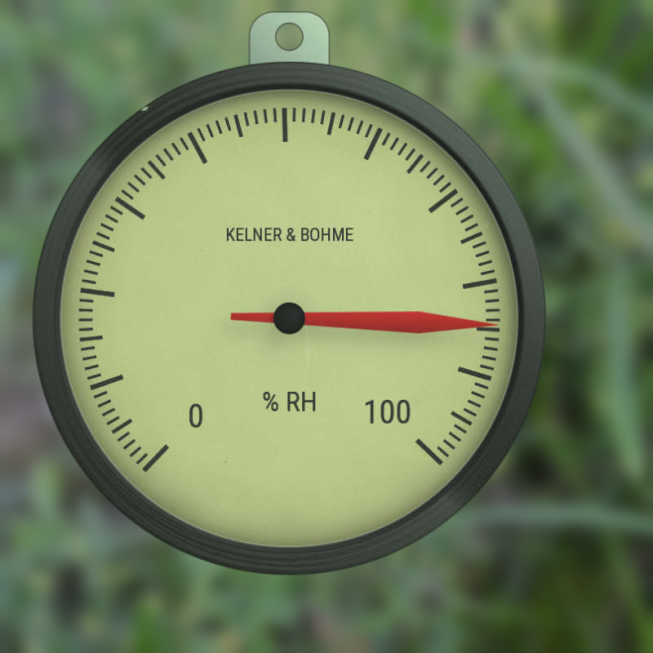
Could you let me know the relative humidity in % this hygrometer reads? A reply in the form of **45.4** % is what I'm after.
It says **84.5** %
